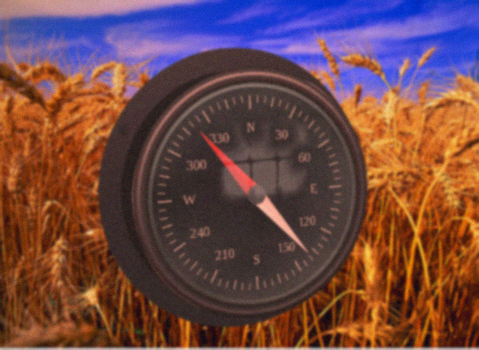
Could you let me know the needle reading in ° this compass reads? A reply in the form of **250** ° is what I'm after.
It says **320** °
